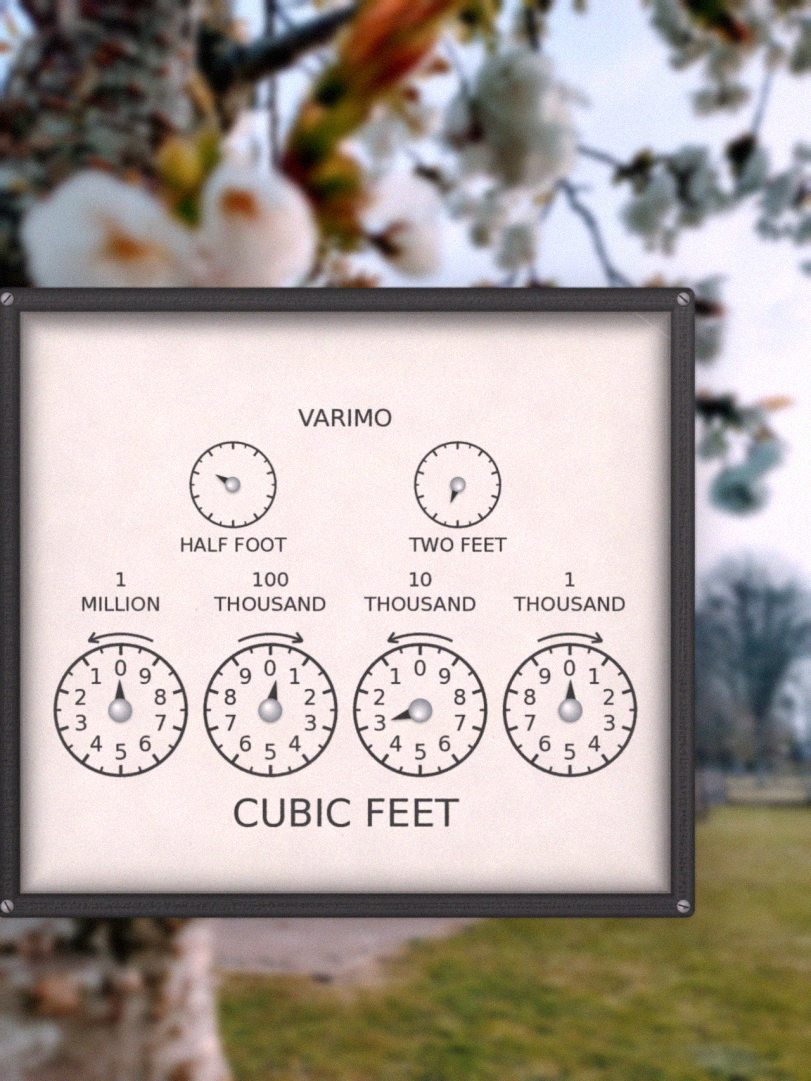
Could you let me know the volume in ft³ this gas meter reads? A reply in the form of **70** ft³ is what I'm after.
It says **3000** ft³
